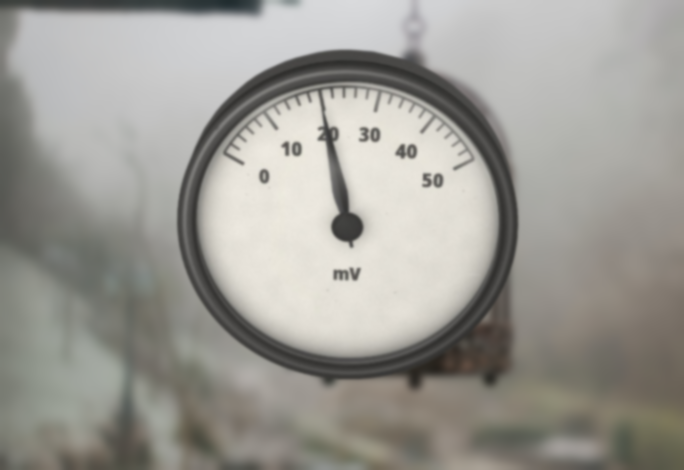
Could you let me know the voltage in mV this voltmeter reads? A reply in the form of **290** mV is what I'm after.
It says **20** mV
